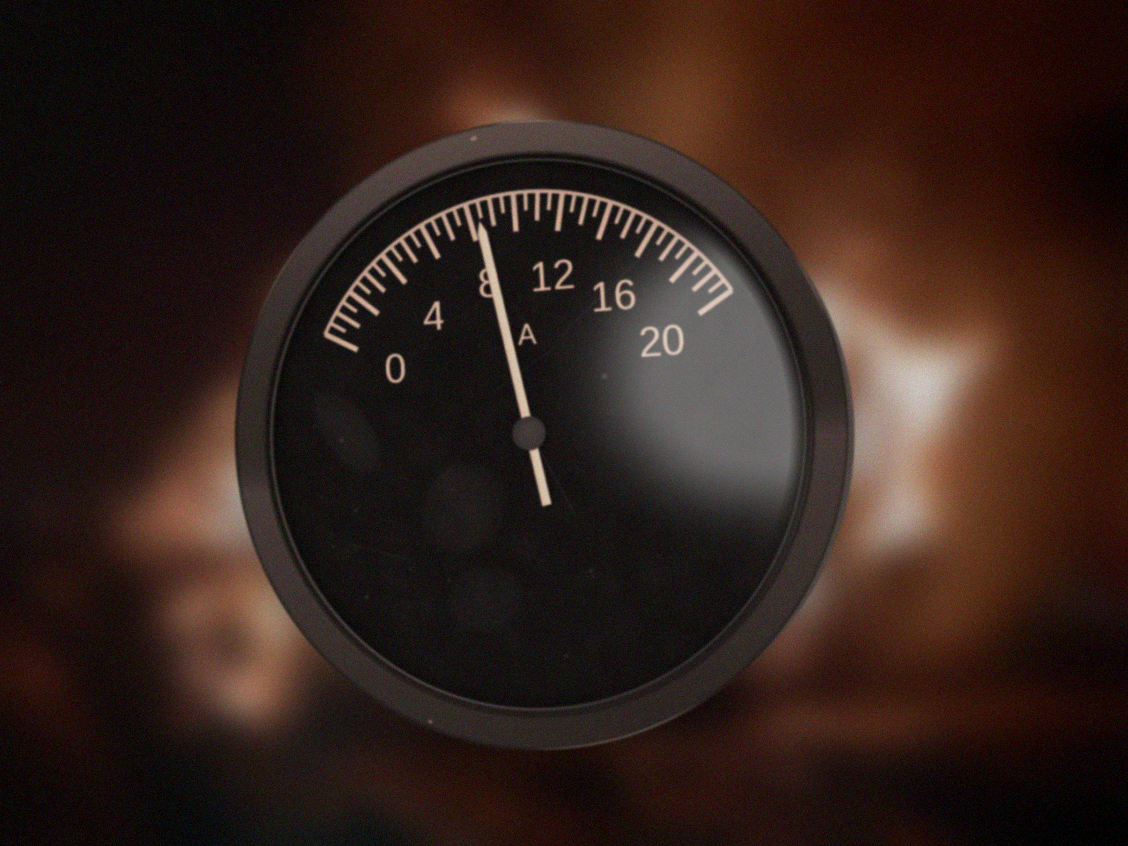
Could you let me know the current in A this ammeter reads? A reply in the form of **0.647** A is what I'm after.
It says **8.5** A
